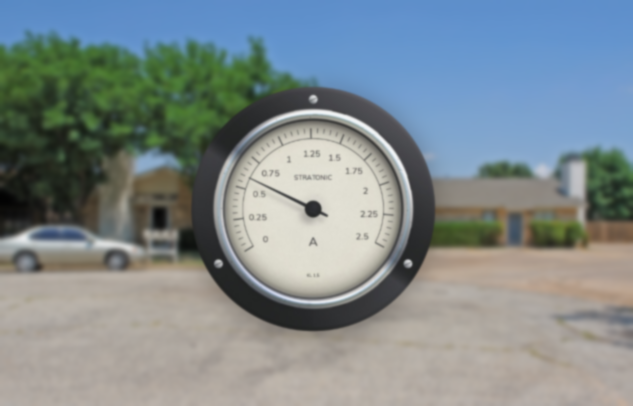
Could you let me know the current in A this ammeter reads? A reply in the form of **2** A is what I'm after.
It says **0.6** A
